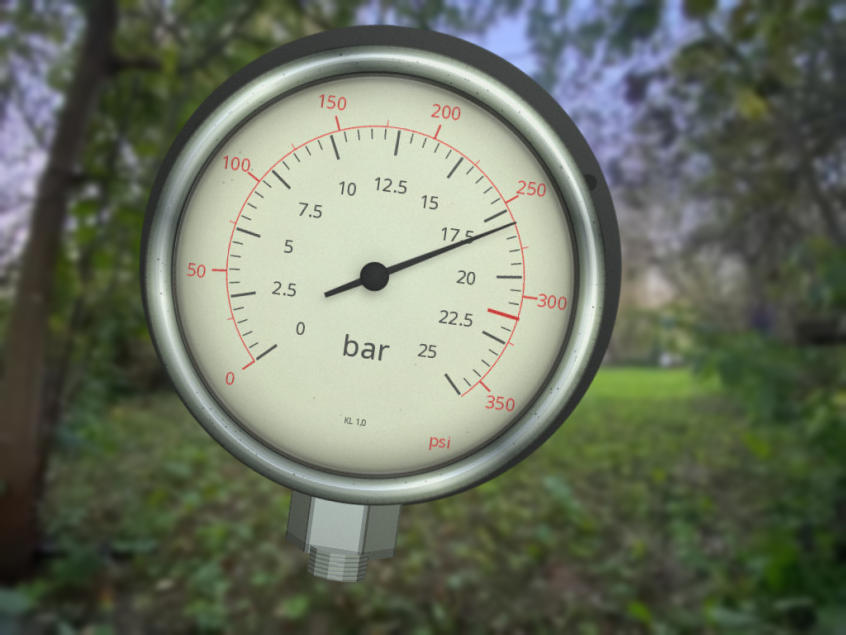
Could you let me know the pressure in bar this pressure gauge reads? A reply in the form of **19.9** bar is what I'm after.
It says **18** bar
